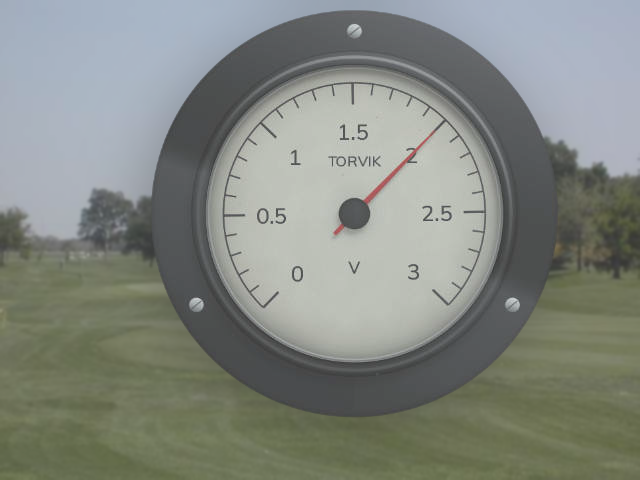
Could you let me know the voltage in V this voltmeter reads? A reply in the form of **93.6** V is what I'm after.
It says **2** V
